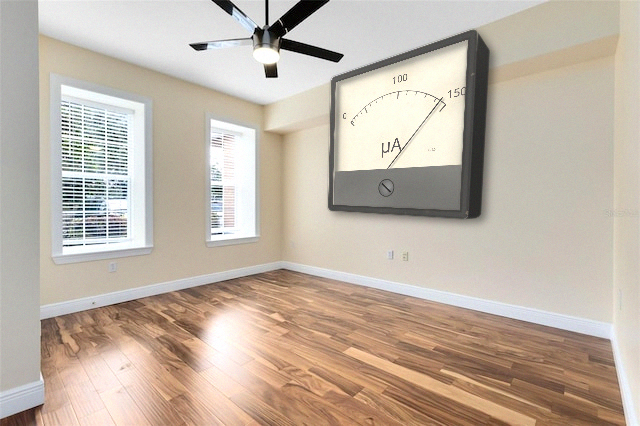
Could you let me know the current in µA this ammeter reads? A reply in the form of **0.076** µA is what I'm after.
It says **145** µA
